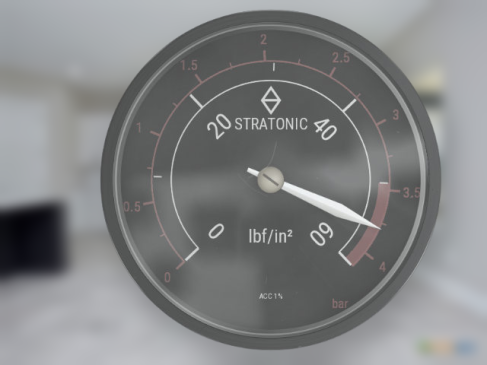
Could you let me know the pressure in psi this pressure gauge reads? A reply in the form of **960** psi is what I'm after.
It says **55** psi
